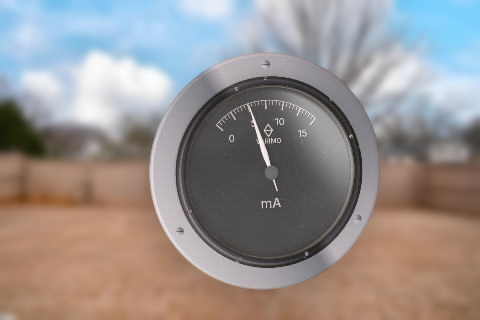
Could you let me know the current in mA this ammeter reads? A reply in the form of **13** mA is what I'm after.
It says **5** mA
